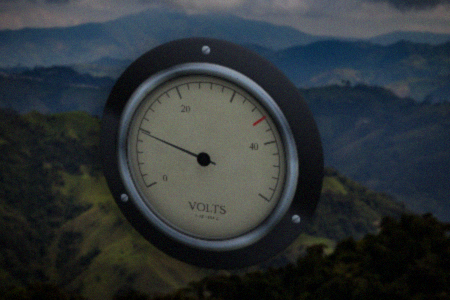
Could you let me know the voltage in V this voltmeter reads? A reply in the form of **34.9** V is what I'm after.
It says **10** V
